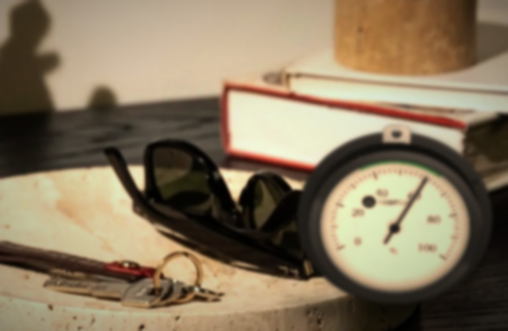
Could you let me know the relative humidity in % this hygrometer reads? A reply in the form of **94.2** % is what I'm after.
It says **60** %
